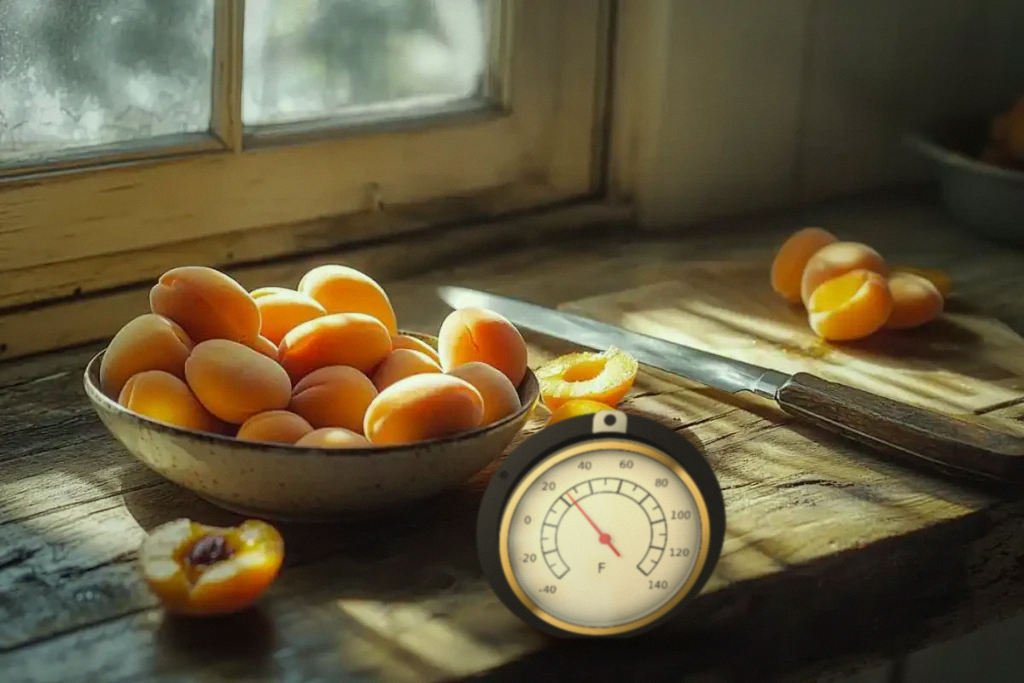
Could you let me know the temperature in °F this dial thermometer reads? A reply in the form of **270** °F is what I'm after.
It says **25** °F
